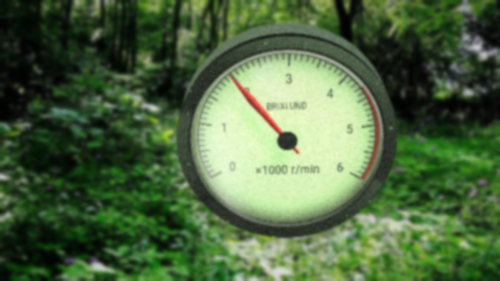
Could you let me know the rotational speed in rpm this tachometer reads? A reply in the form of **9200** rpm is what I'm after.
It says **2000** rpm
